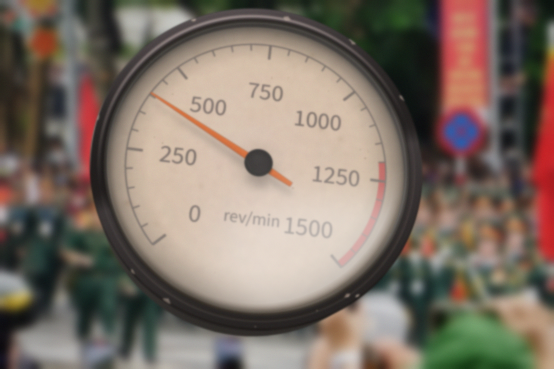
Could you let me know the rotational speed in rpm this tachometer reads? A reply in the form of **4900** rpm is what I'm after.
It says **400** rpm
